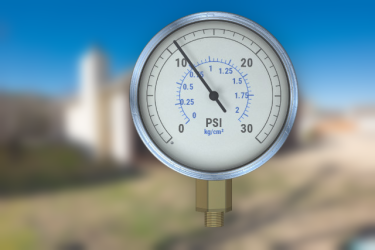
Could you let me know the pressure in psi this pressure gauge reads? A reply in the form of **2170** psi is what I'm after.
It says **11** psi
